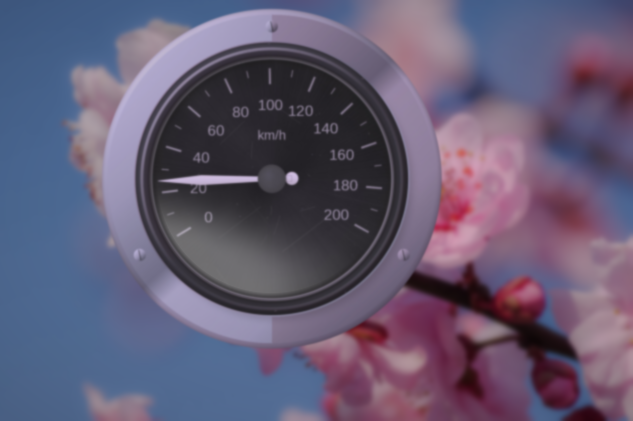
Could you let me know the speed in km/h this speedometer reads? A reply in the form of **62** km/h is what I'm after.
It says **25** km/h
